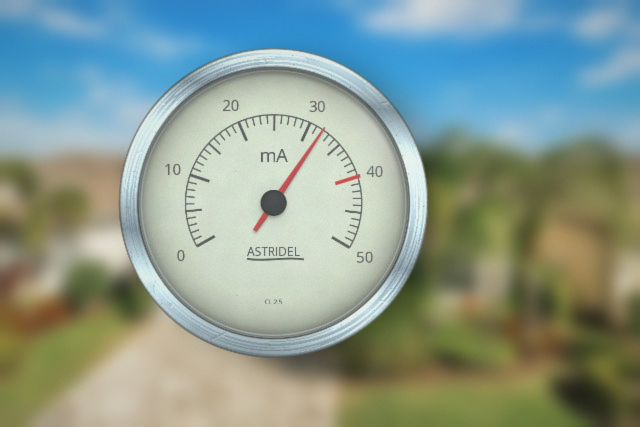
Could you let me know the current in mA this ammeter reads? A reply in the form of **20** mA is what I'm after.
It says **32** mA
